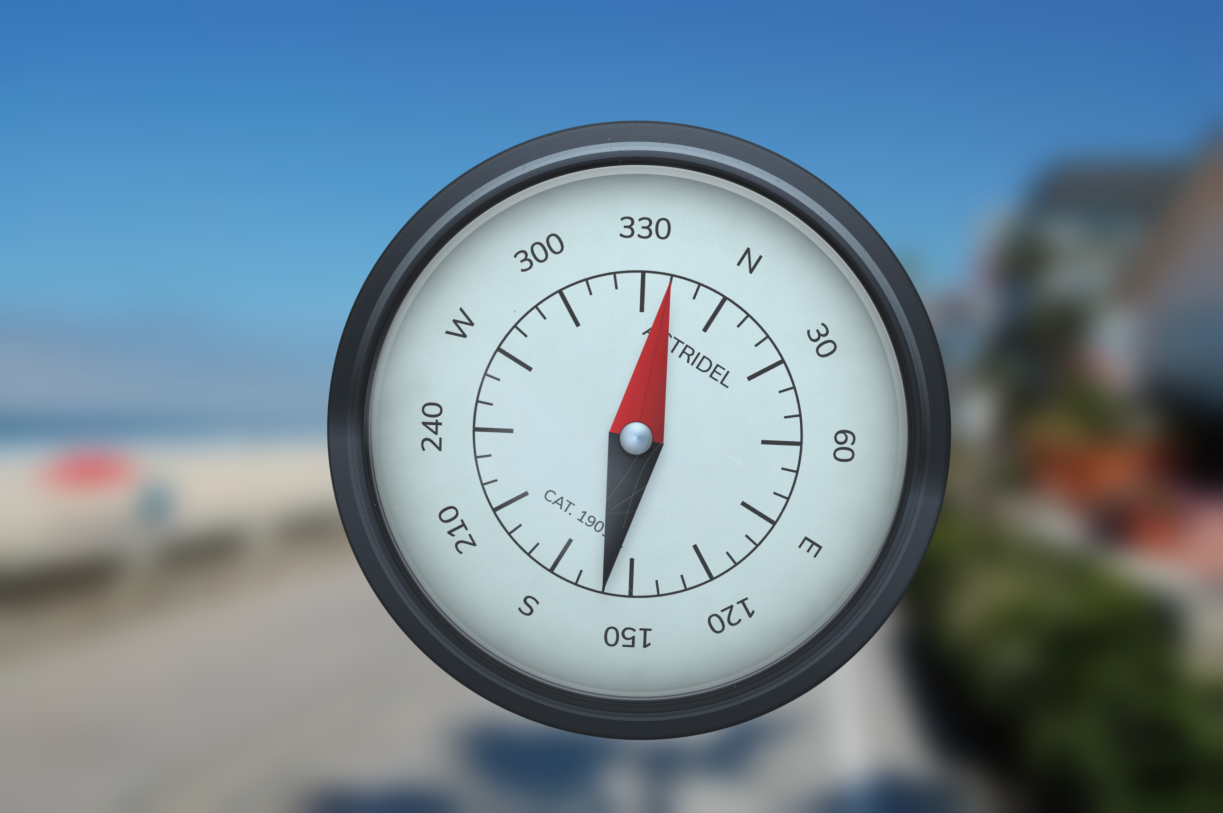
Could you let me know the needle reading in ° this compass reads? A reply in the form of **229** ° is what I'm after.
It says **340** °
